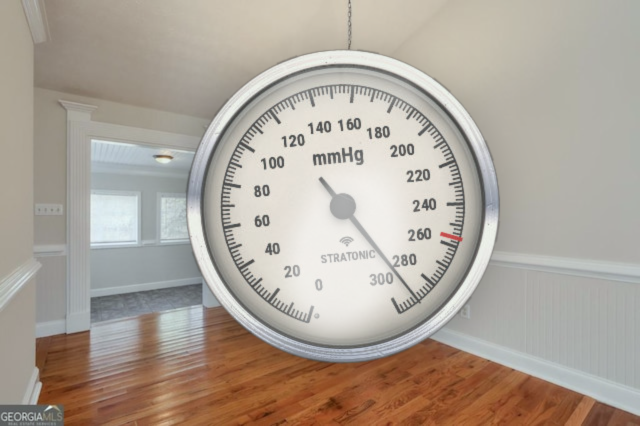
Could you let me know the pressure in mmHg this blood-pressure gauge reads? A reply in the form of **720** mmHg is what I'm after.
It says **290** mmHg
